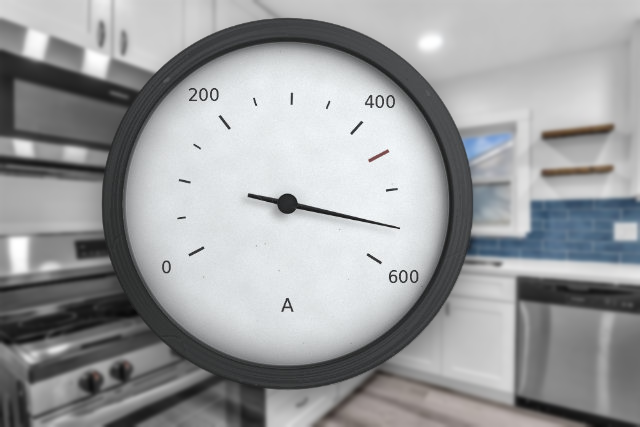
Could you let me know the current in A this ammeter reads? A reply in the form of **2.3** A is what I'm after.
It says **550** A
